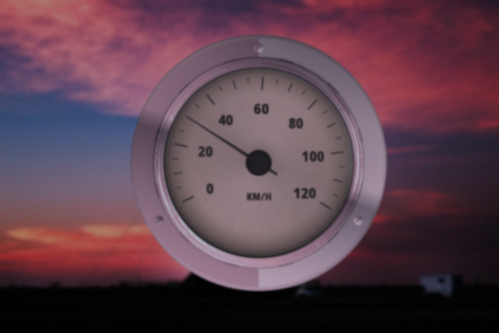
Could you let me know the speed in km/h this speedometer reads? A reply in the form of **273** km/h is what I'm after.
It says **30** km/h
